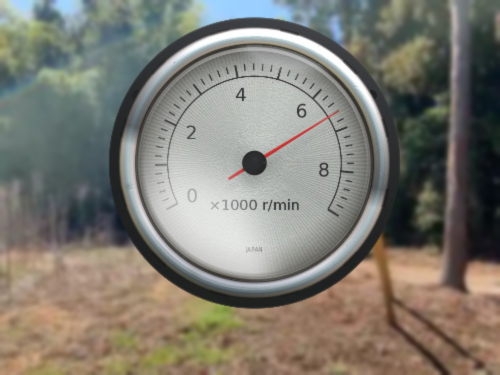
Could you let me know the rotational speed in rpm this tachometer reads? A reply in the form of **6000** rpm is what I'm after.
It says **6600** rpm
